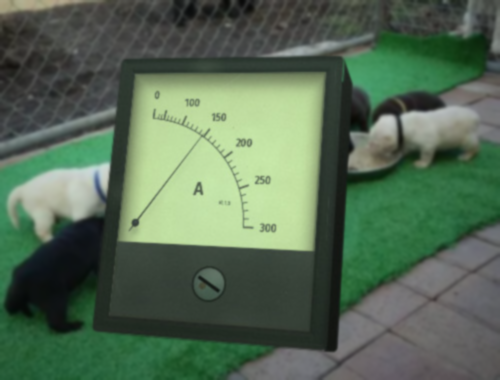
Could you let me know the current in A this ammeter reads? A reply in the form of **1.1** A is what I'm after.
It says **150** A
